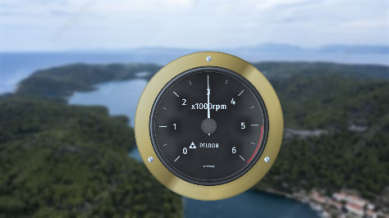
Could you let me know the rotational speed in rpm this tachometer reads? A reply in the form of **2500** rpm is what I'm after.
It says **3000** rpm
